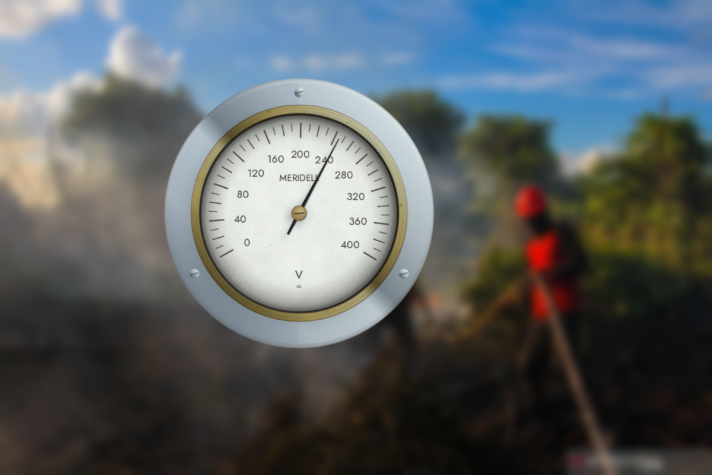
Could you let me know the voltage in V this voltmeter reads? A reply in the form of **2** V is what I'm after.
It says **245** V
